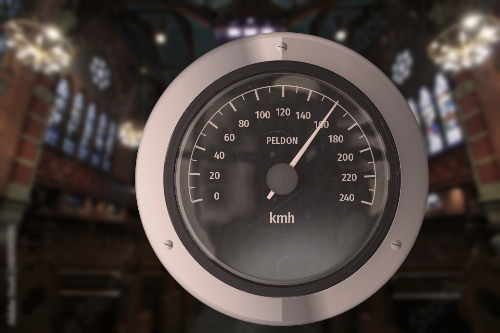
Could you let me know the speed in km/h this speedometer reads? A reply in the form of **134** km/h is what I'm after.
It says **160** km/h
